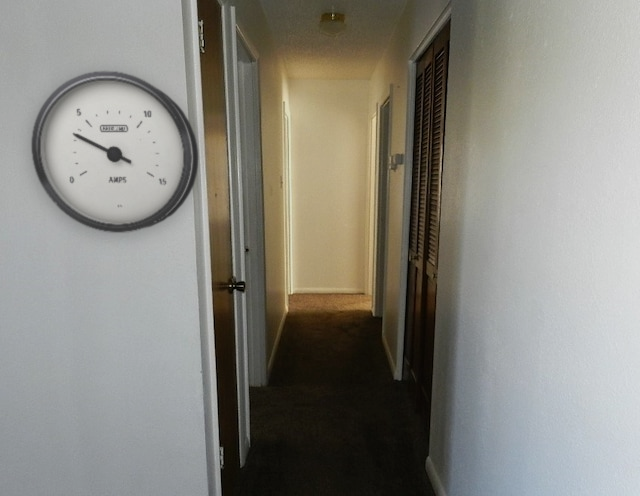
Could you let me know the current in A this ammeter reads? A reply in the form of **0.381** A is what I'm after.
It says **3.5** A
